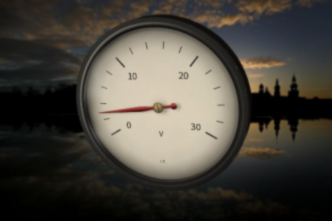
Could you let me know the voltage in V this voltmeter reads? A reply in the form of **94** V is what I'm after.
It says **3** V
